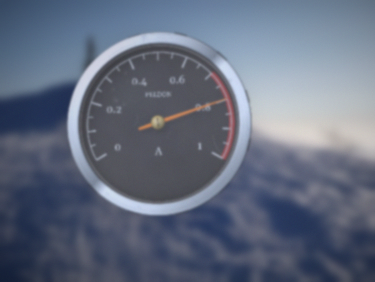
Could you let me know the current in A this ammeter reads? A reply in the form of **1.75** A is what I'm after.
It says **0.8** A
